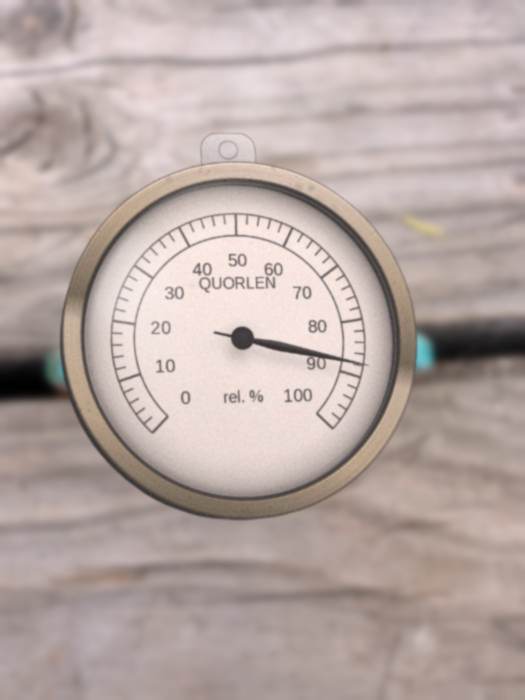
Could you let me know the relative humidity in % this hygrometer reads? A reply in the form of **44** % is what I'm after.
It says **88** %
